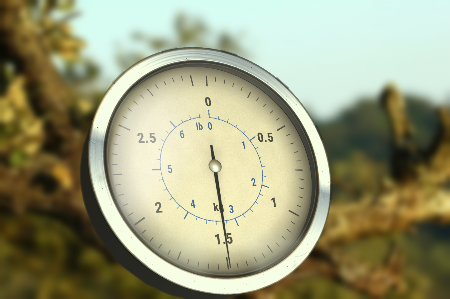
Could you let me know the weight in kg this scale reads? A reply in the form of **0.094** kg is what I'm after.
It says **1.5** kg
